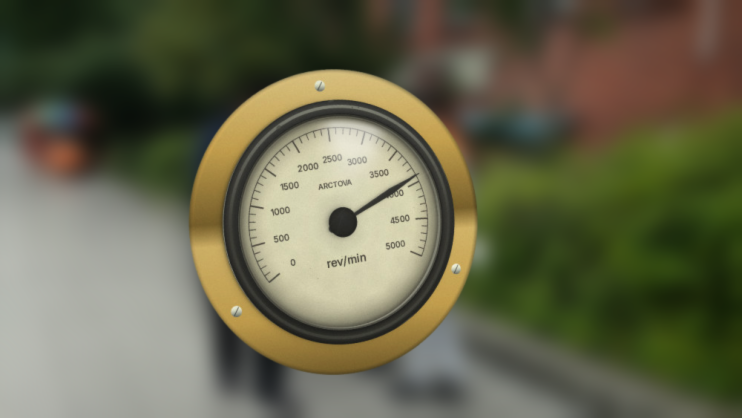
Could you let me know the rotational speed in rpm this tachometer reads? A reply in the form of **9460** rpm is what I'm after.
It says **3900** rpm
